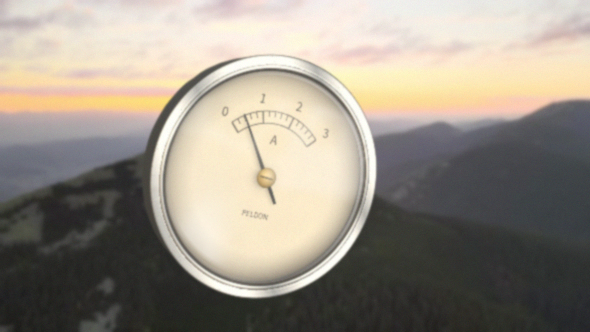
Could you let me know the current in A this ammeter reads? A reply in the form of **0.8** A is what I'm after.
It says **0.4** A
